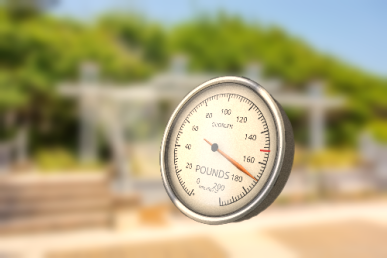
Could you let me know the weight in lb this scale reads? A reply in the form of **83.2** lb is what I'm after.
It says **170** lb
